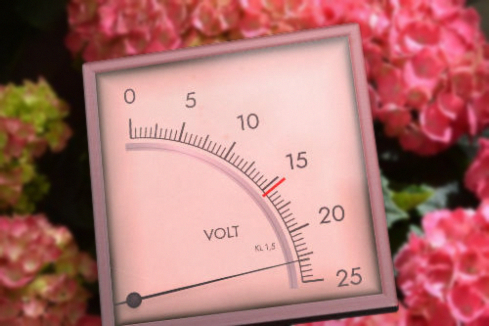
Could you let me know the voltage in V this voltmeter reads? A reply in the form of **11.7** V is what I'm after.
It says **23** V
